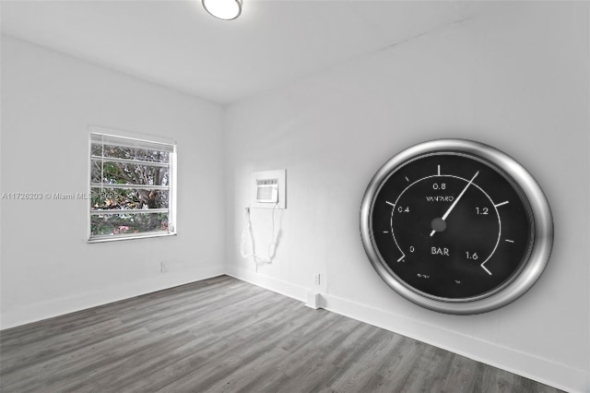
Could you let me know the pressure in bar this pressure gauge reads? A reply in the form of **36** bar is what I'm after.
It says **1** bar
